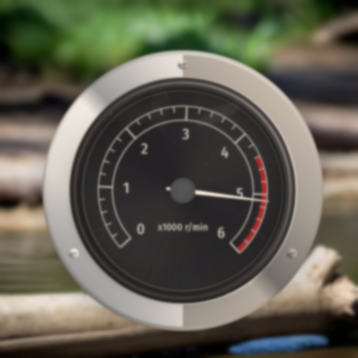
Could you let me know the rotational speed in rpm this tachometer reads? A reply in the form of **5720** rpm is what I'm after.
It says **5100** rpm
